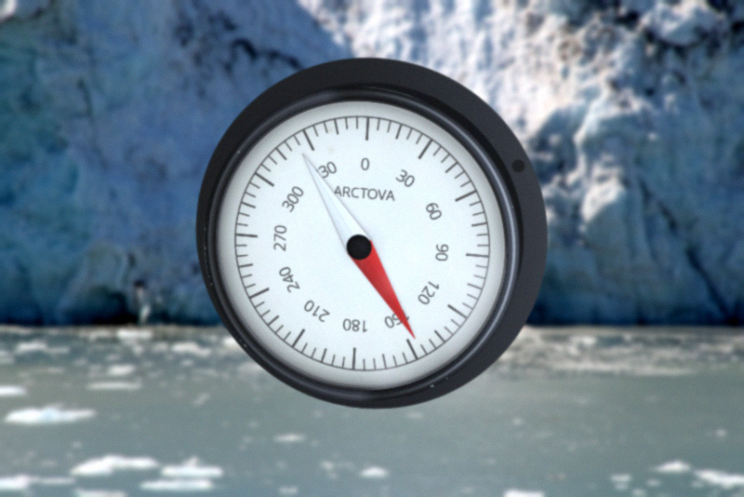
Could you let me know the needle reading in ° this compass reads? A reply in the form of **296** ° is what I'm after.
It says **145** °
